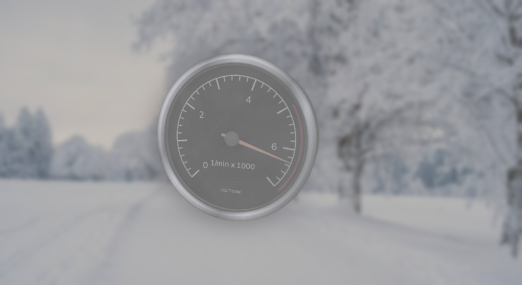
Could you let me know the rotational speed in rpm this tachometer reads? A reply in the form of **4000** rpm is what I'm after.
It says **6300** rpm
